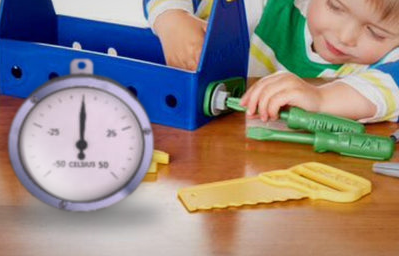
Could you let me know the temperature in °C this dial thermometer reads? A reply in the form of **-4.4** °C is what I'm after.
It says **0** °C
